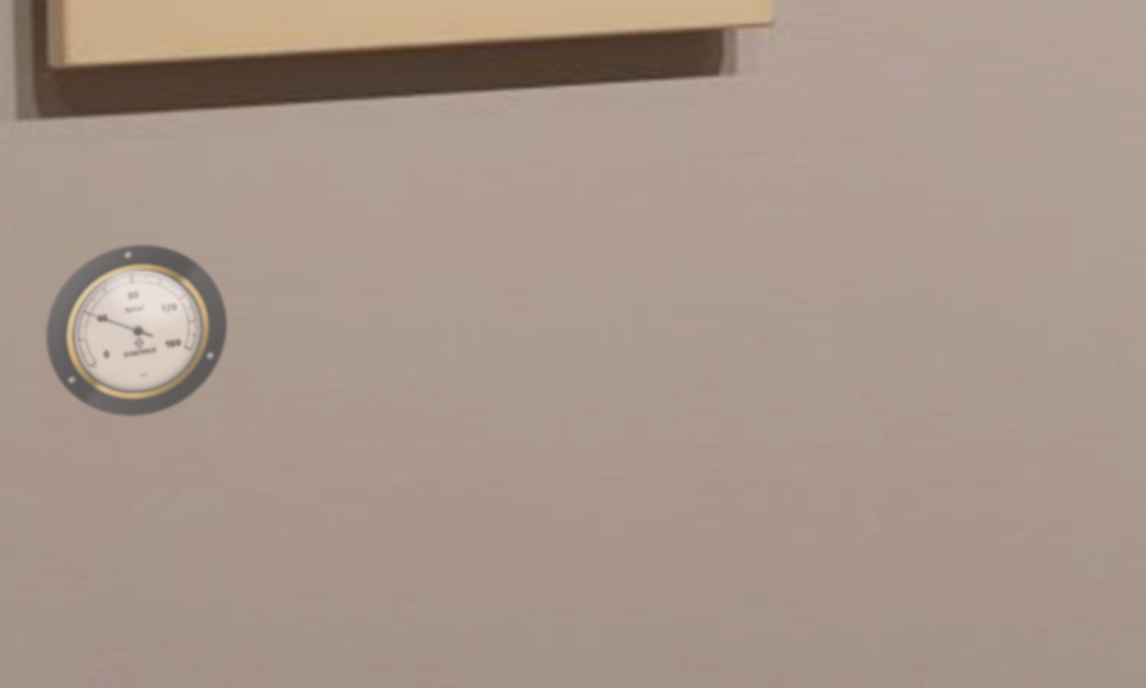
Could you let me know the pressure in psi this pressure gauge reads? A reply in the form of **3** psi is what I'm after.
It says **40** psi
